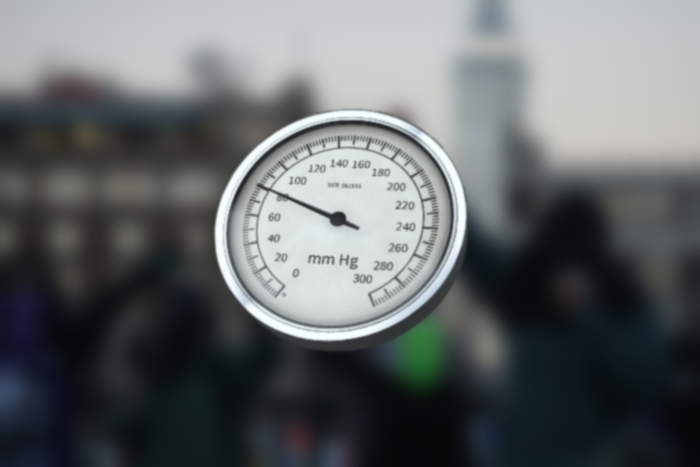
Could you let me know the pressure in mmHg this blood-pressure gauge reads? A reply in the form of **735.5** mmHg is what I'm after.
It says **80** mmHg
